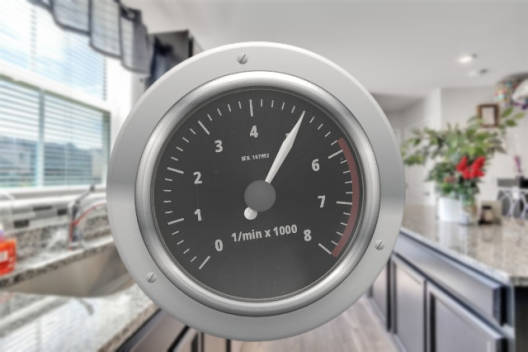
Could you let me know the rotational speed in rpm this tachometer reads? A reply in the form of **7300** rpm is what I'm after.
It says **5000** rpm
